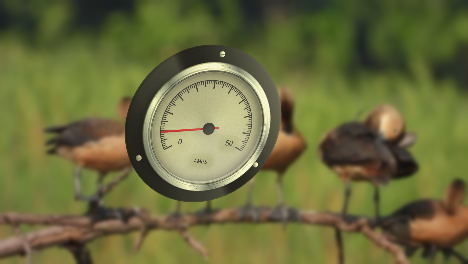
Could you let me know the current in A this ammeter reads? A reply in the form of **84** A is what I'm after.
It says **5** A
